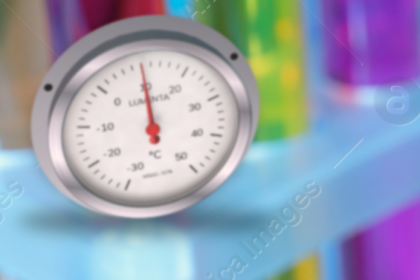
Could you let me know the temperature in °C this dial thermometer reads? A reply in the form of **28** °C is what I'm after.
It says **10** °C
